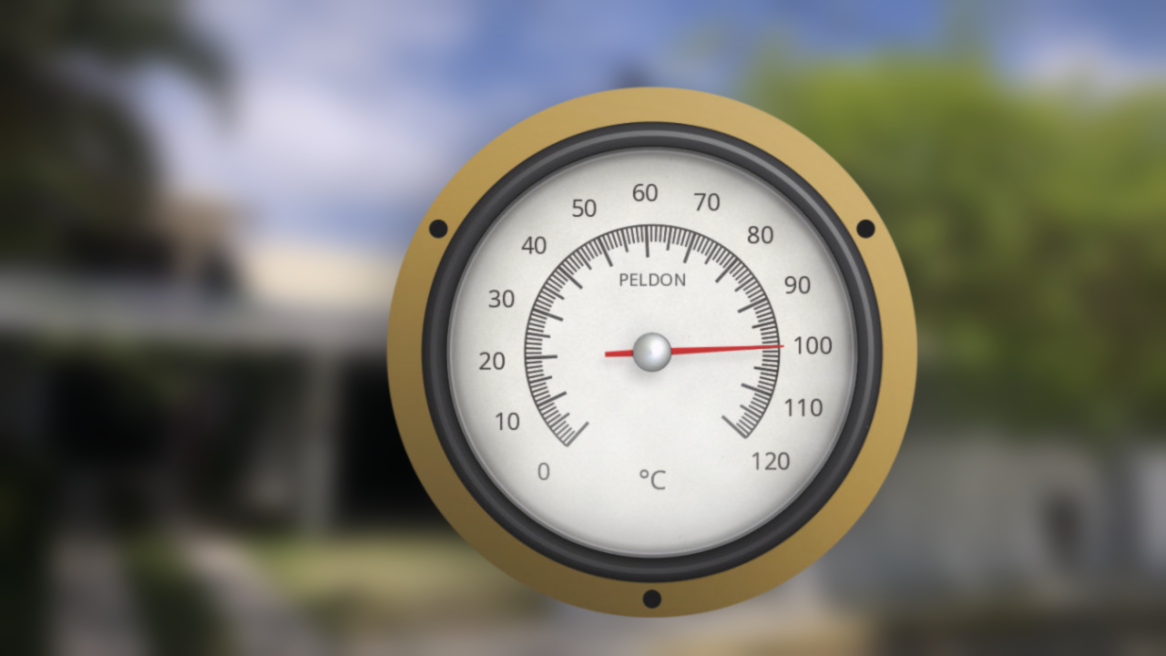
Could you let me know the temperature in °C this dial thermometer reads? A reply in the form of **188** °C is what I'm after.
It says **100** °C
